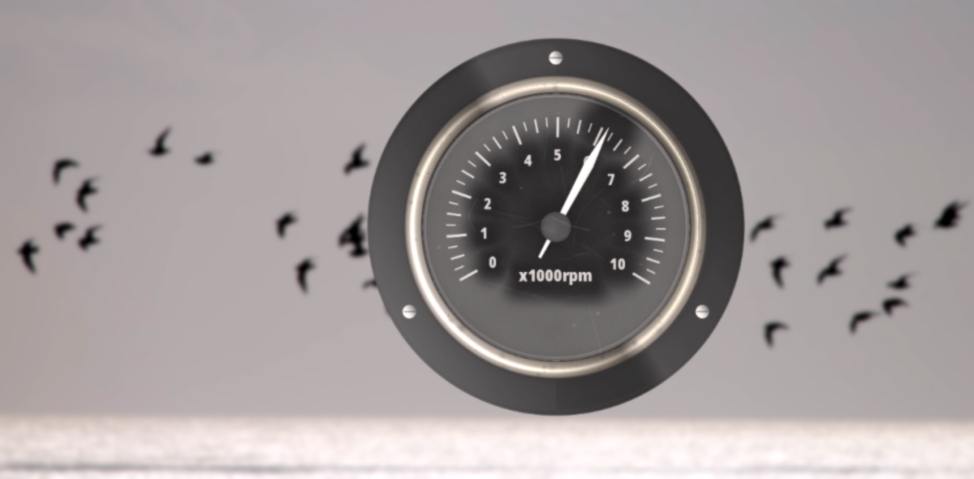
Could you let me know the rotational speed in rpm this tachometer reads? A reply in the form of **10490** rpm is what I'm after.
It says **6125** rpm
